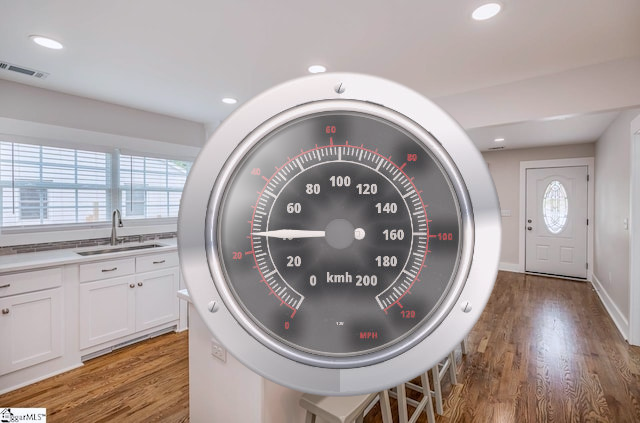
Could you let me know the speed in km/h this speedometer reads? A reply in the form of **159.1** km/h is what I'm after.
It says **40** km/h
